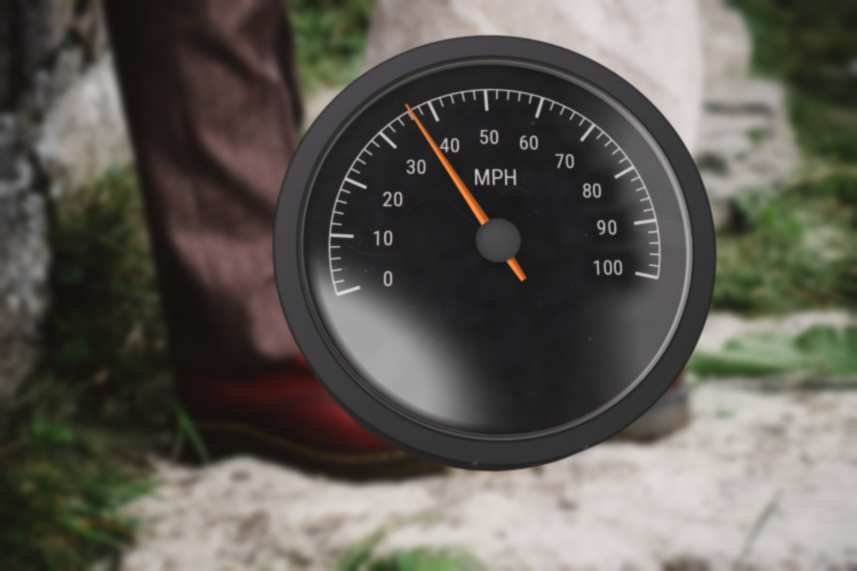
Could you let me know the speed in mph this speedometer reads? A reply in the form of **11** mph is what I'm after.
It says **36** mph
